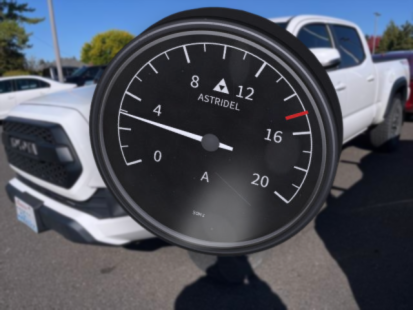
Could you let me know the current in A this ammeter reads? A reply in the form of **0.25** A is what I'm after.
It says **3** A
